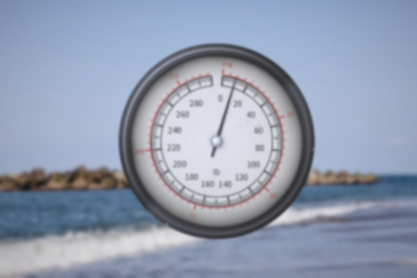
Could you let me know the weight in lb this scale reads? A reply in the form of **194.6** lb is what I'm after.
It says **10** lb
